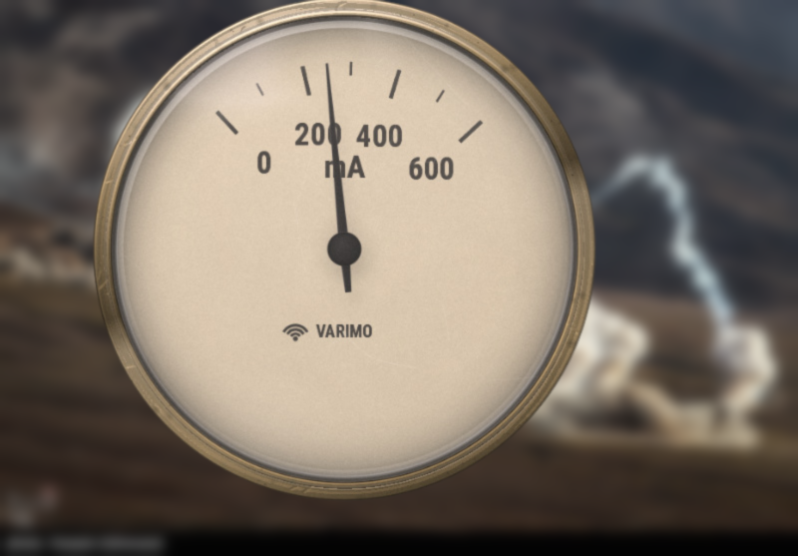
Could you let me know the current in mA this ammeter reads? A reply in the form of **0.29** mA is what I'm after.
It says **250** mA
